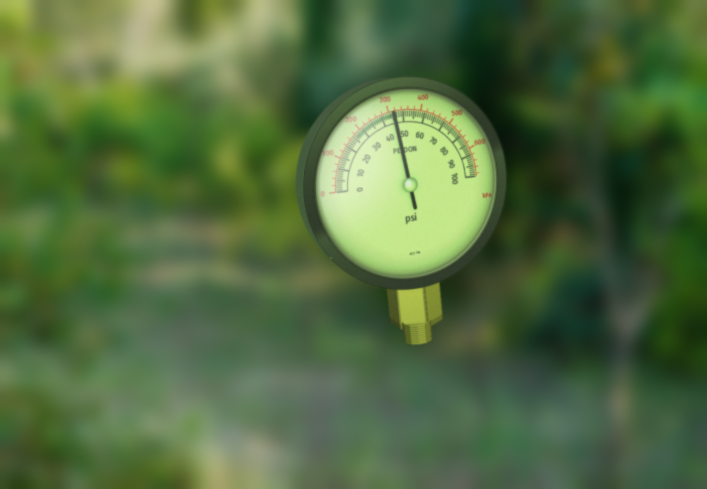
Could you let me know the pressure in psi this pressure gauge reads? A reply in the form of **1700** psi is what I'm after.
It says **45** psi
